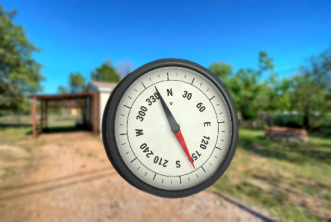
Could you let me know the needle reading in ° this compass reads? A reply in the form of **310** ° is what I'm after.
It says **160** °
